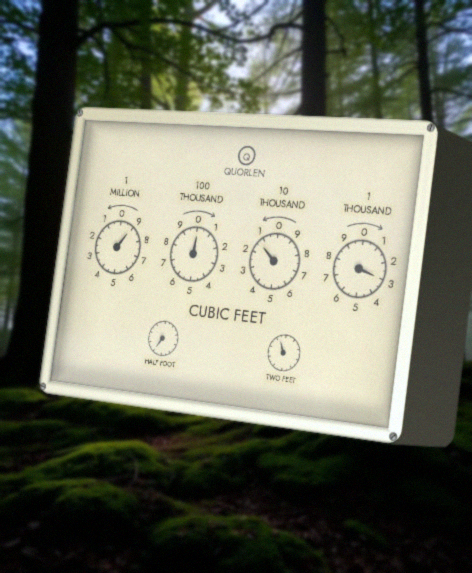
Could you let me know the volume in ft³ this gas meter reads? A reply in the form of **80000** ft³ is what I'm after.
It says **901300** ft³
